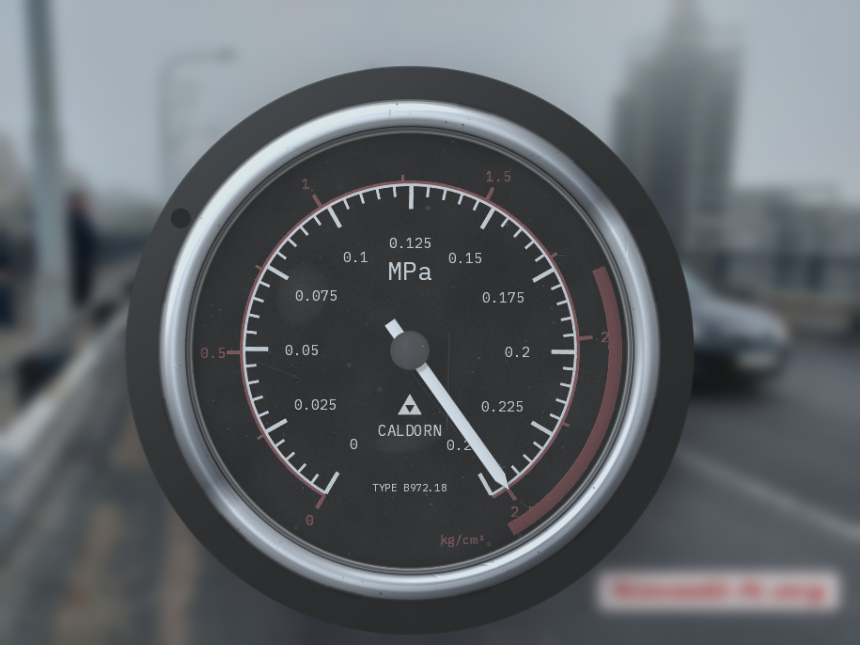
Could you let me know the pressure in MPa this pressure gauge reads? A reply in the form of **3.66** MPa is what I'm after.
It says **0.245** MPa
